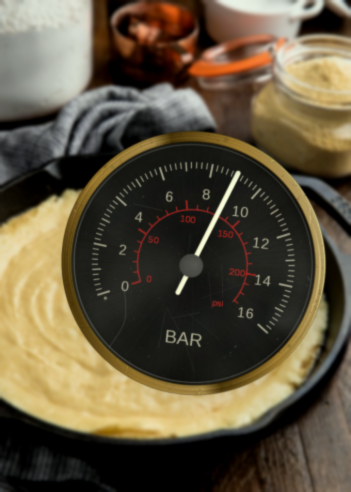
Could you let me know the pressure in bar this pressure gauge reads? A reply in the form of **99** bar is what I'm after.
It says **9** bar
